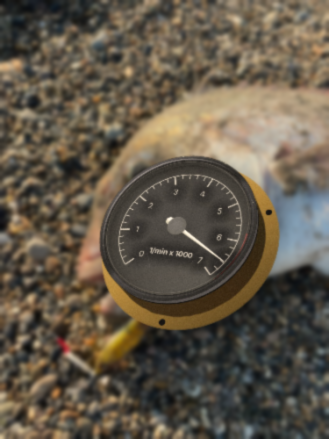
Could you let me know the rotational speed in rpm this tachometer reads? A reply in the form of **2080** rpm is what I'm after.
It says **6600** rpm
